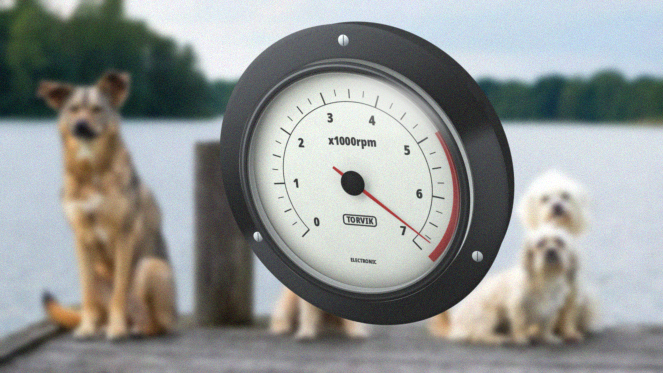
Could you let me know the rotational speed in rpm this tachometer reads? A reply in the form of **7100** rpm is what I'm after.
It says **6750** rpm
